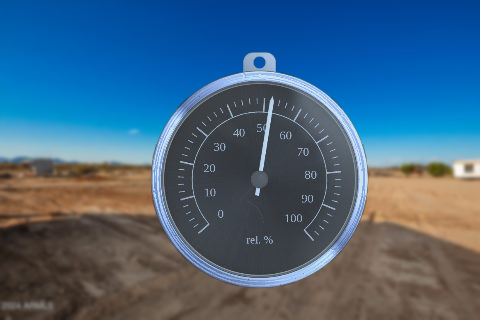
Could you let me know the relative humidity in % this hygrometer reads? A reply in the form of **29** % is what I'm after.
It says **52** %
